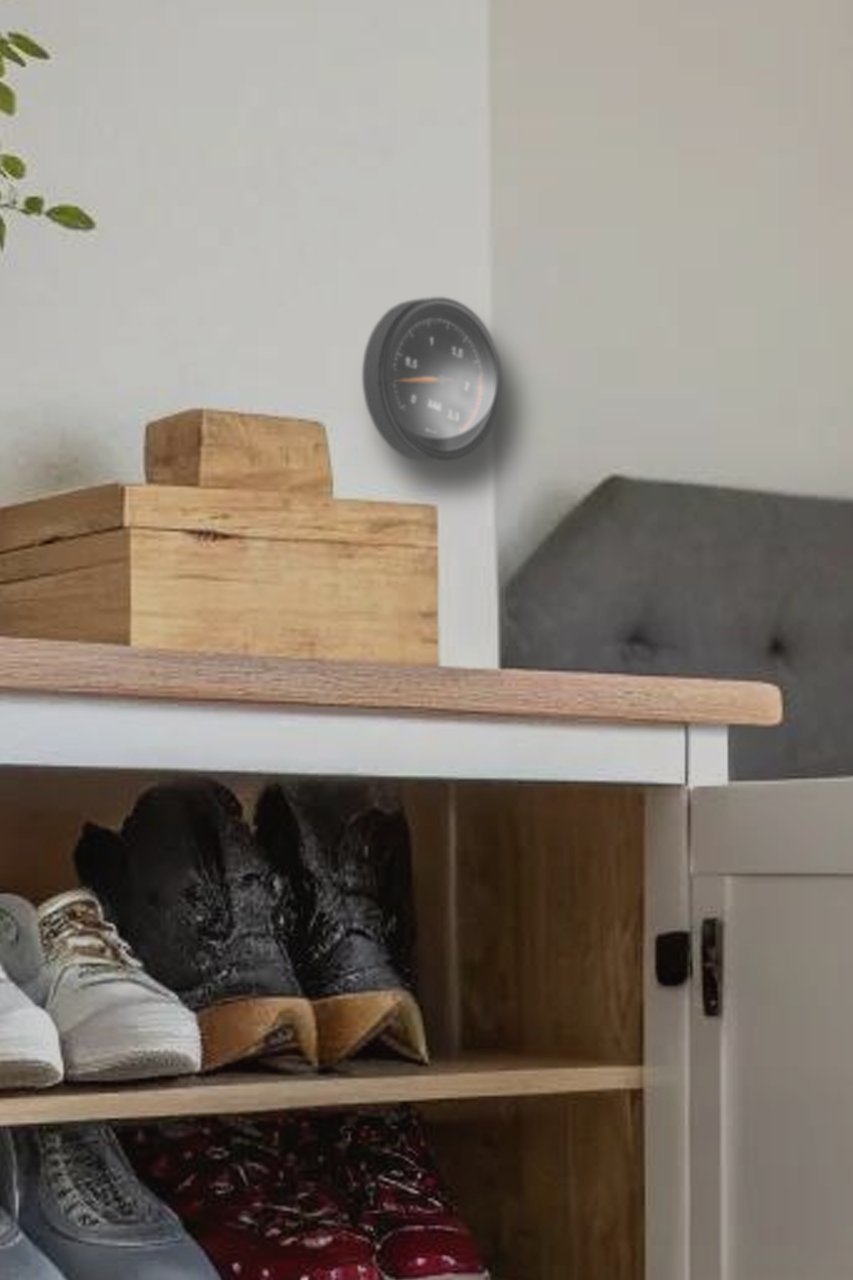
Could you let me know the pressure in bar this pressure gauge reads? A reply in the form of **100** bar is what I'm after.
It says **0.25** bar
